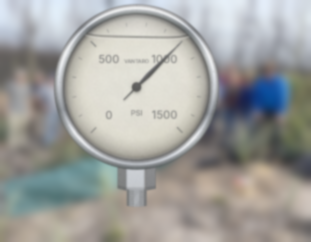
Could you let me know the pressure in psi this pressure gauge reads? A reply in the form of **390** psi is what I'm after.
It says **1000** psi
